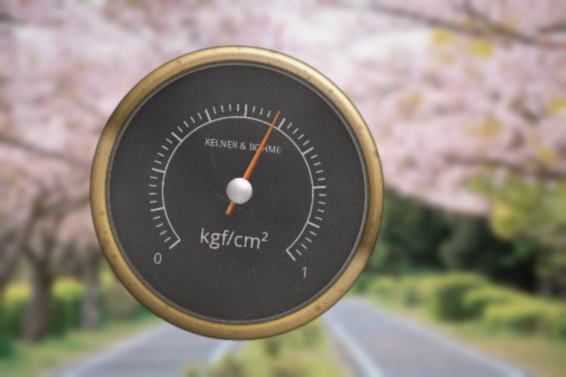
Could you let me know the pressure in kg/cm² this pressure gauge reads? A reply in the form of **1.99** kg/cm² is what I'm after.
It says **0.58** kg/cm²
